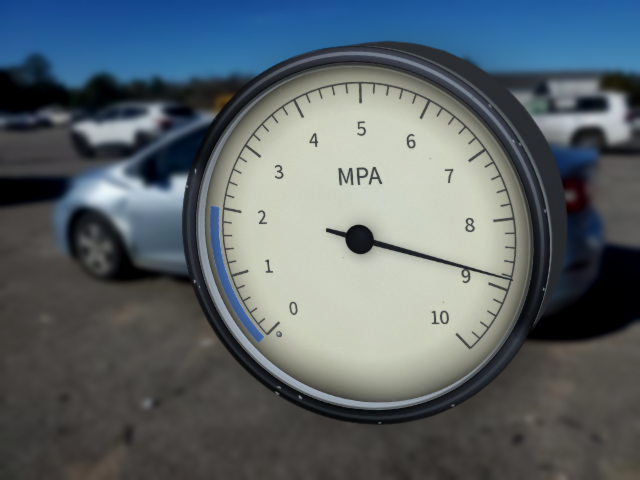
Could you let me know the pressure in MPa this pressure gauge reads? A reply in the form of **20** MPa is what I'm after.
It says **8.8** MPa
